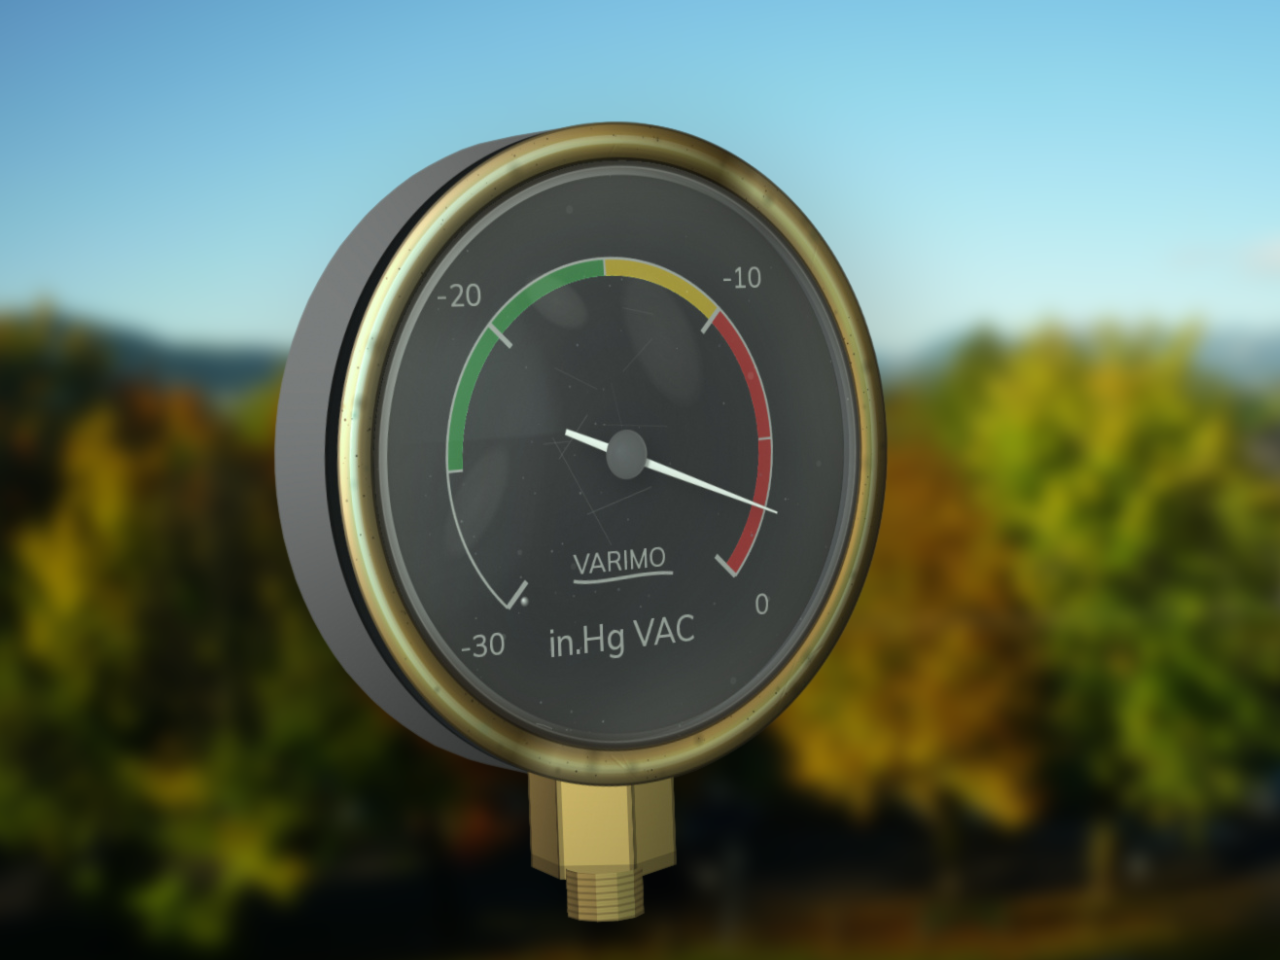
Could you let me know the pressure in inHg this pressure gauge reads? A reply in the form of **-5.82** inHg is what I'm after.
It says **-2.5** inHg
